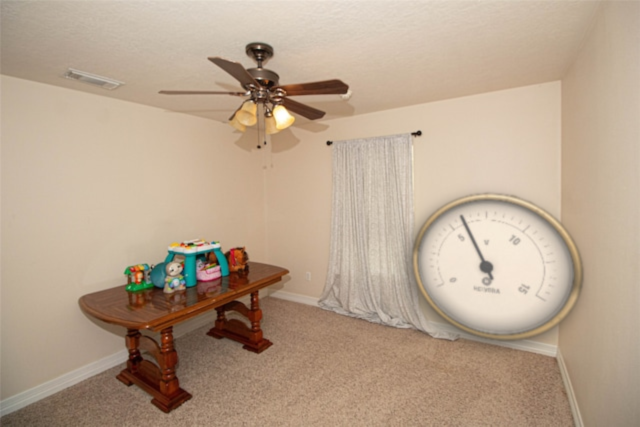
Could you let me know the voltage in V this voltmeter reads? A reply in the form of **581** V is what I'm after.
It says **6** V
